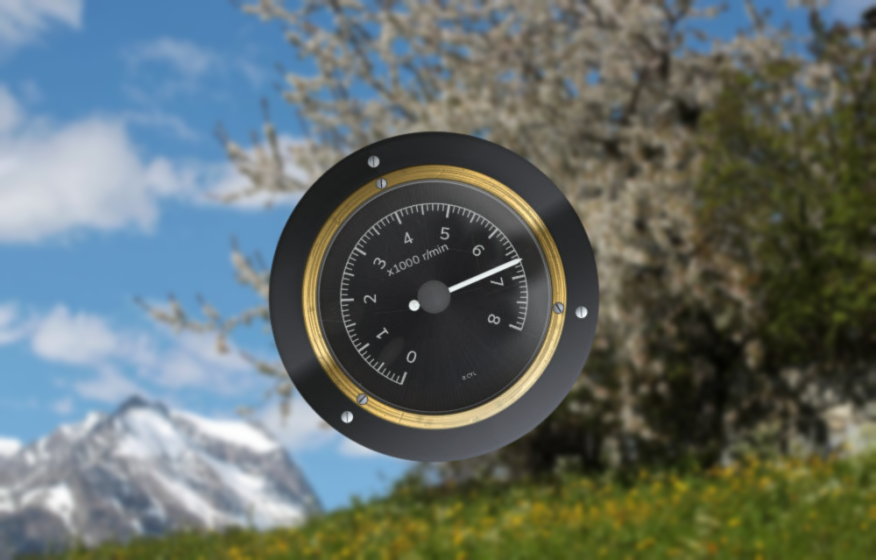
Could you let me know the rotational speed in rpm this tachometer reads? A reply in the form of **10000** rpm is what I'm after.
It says **6700** rpm
